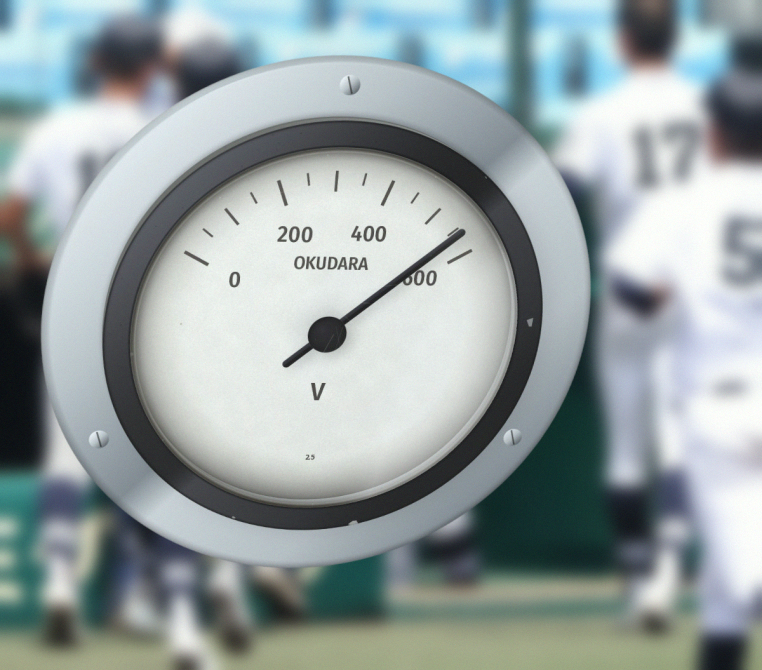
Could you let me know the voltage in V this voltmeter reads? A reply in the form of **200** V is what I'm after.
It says **550** V
